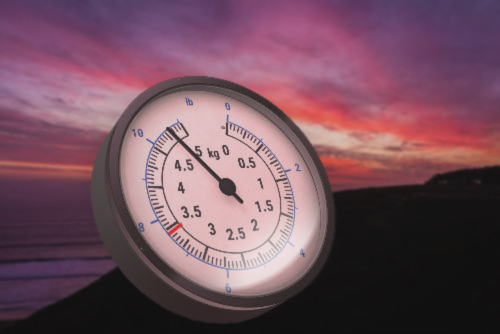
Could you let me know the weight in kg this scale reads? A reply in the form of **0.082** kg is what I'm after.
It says **4.75** kg
